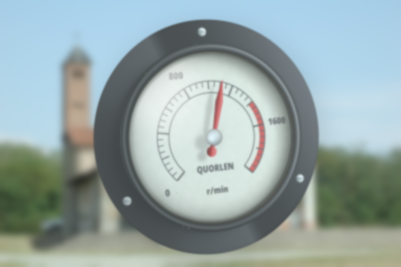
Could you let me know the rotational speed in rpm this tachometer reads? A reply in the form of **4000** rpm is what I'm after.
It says **1100** rpm
